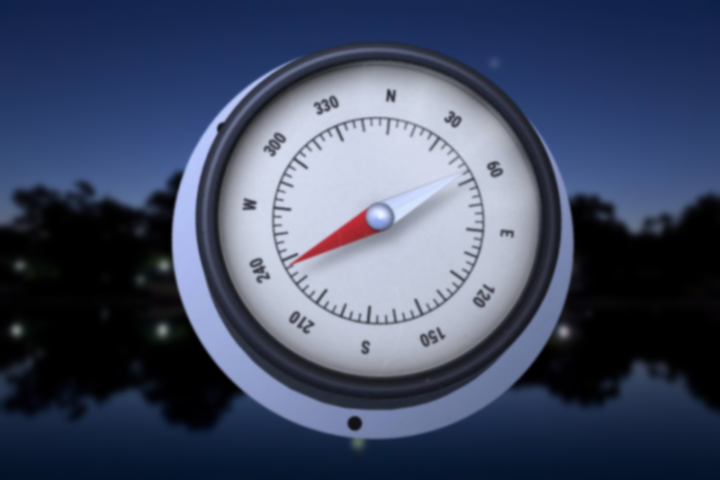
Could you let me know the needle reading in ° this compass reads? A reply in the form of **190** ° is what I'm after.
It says **235** °
